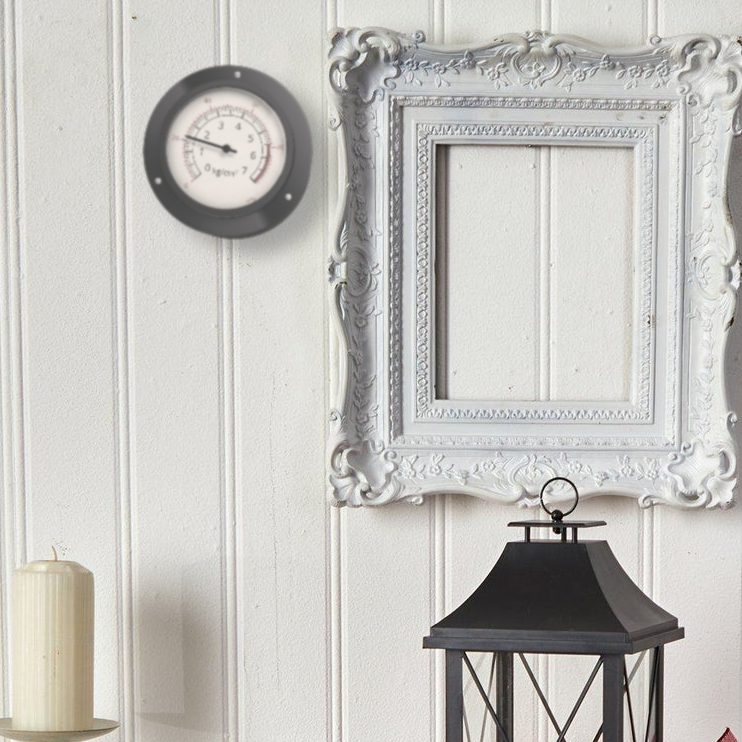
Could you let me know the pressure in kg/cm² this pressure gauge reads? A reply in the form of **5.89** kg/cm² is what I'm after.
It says **1.5** kg/cm²
